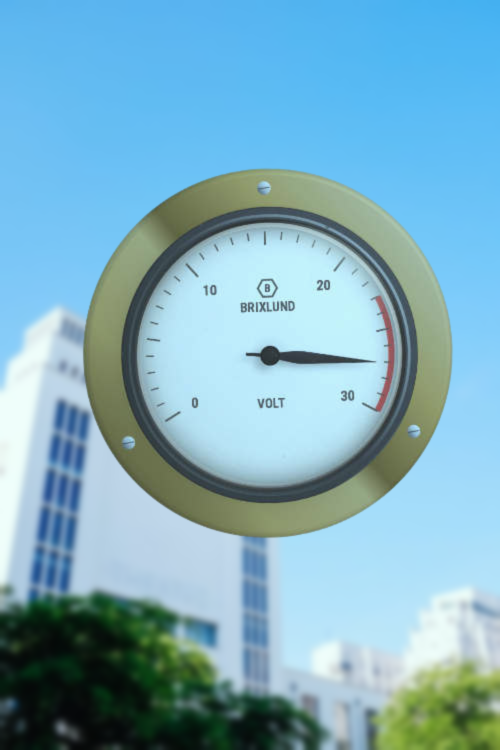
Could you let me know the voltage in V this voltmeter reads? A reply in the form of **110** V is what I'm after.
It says **27** V
